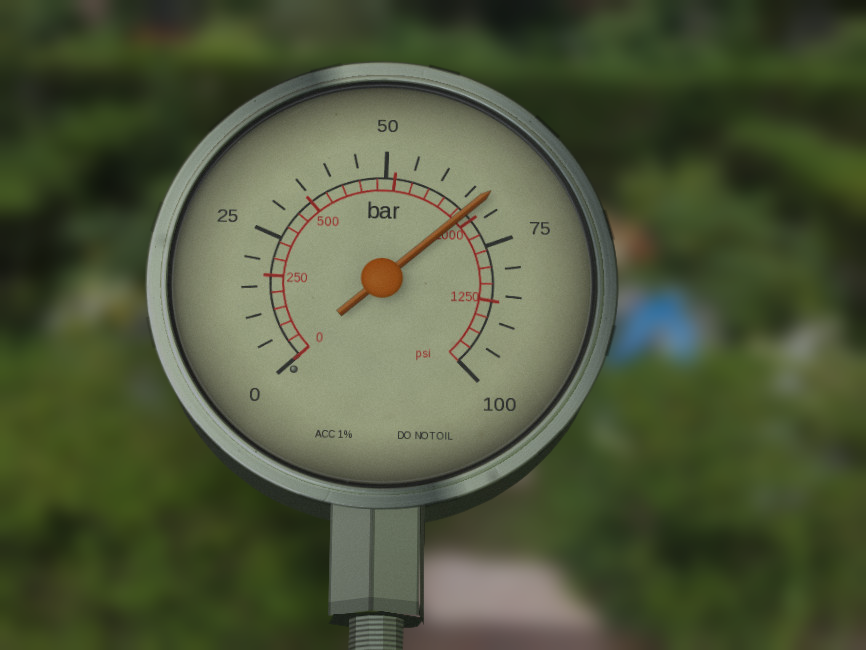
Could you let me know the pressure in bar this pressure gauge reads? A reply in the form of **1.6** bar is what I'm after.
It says **67.5** bar
